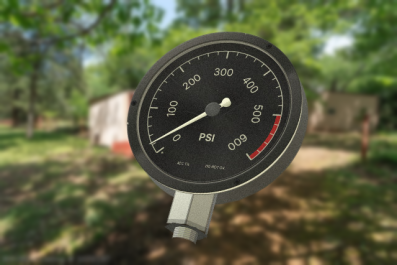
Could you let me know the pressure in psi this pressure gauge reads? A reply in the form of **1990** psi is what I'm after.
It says **20** psi
